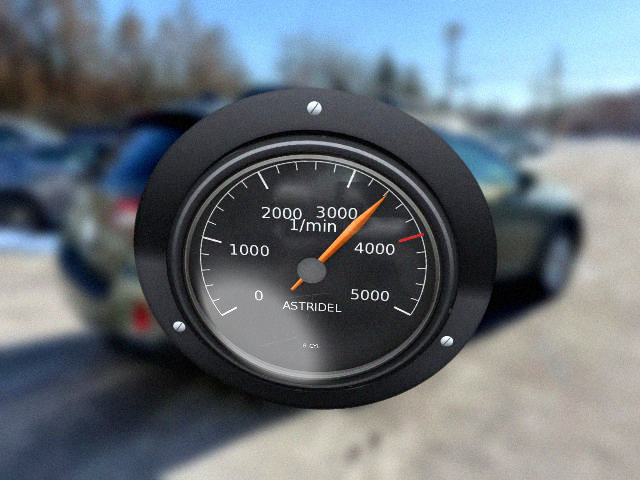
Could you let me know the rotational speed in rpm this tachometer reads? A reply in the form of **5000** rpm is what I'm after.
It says **3400** rpm
